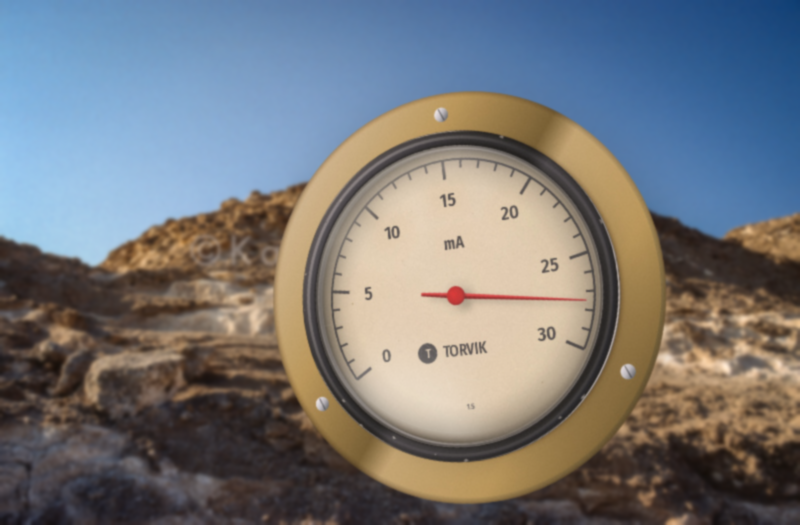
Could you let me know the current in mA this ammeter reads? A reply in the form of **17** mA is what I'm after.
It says **27.5** mA
